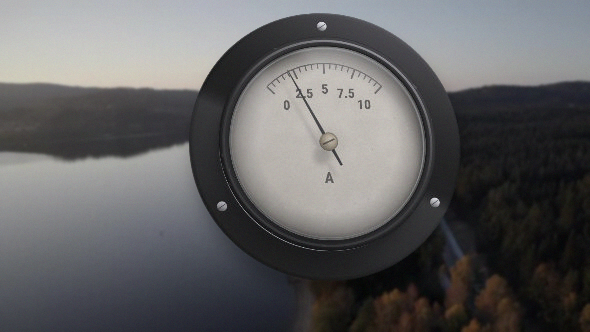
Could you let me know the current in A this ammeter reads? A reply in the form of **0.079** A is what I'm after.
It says **2** A
